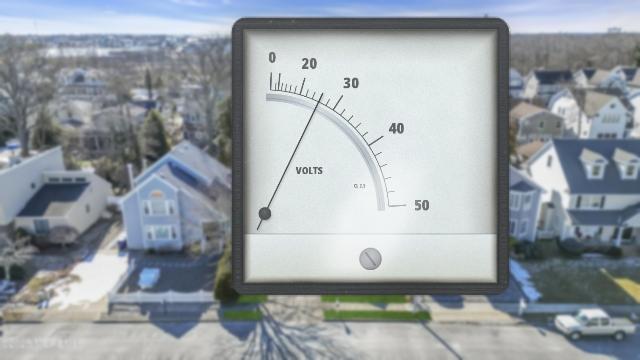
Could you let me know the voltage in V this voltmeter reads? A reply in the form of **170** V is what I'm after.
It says **26** V
